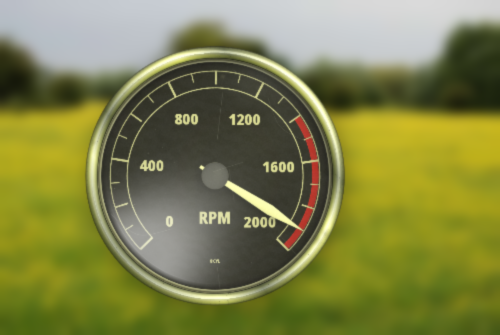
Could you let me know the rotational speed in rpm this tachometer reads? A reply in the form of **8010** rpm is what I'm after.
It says **1900** rpm
